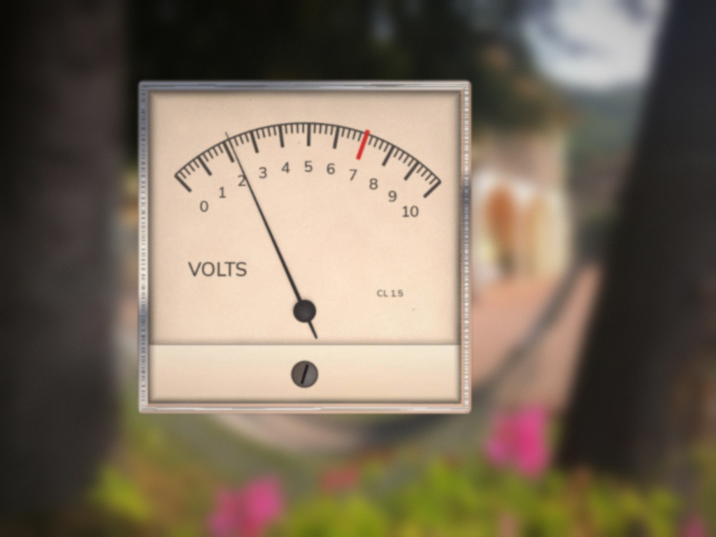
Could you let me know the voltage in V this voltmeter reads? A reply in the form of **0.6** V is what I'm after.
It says **2.2** V
